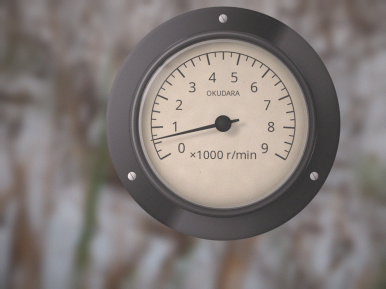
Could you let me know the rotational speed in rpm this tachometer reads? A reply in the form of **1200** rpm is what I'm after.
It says **625** rpm
